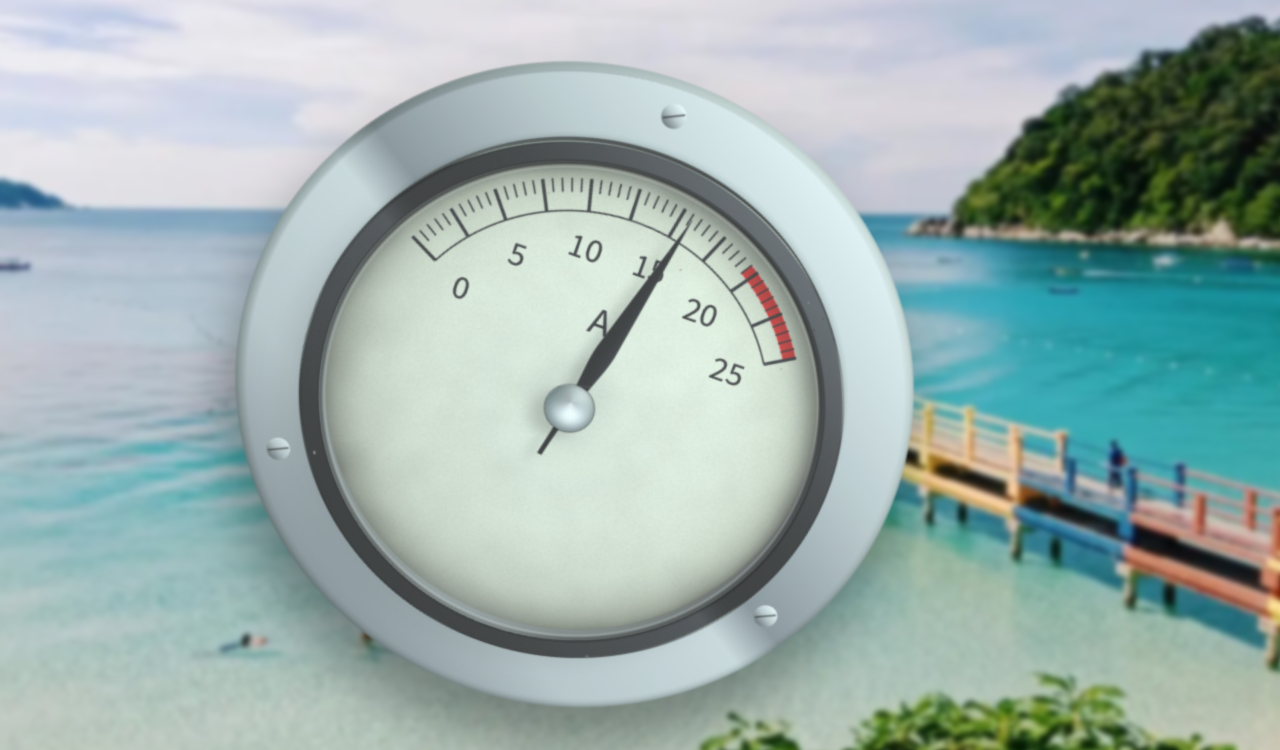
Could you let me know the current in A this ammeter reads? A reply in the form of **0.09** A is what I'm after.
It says **15.5** A
